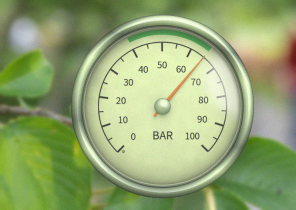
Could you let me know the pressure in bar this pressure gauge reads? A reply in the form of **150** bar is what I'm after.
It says **65** bar
